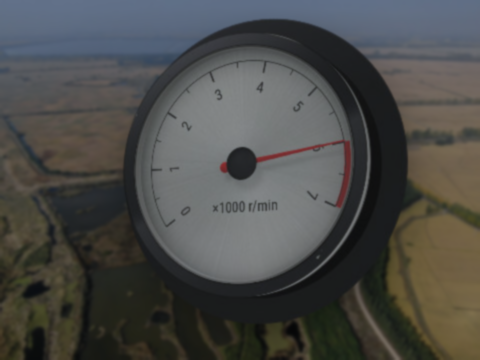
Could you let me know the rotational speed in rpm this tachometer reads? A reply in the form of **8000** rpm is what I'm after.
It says **6000** rpm
